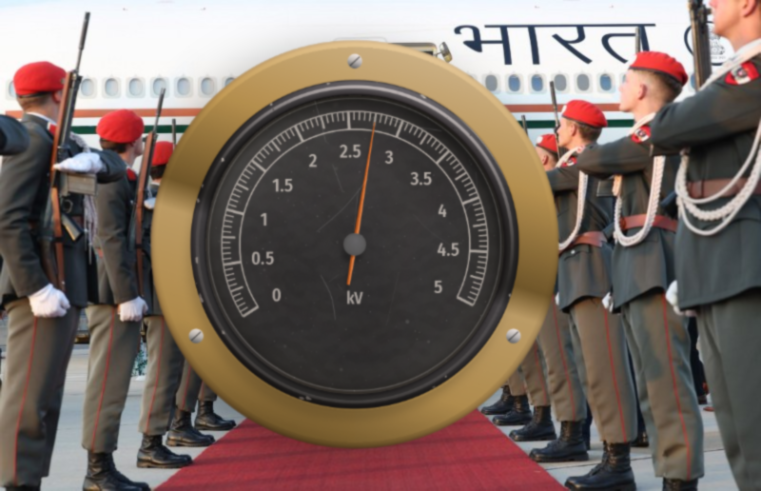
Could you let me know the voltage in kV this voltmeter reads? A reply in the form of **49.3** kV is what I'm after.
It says **2.75** kV
